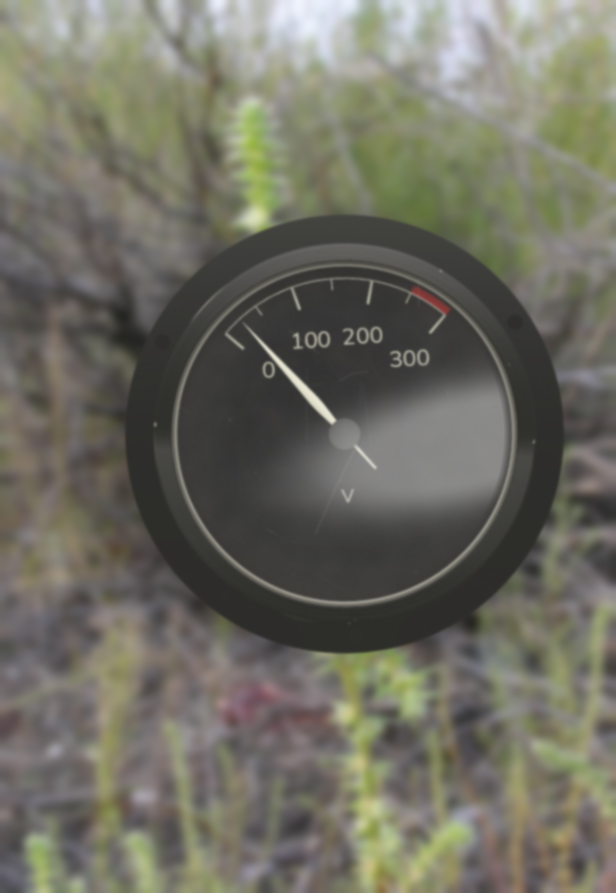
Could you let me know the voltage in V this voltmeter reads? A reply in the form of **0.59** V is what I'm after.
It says **25** V
